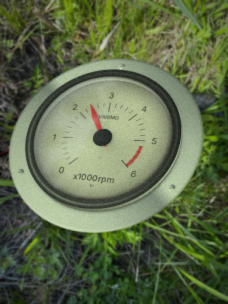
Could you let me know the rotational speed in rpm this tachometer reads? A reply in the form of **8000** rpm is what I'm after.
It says **2400** rpm
